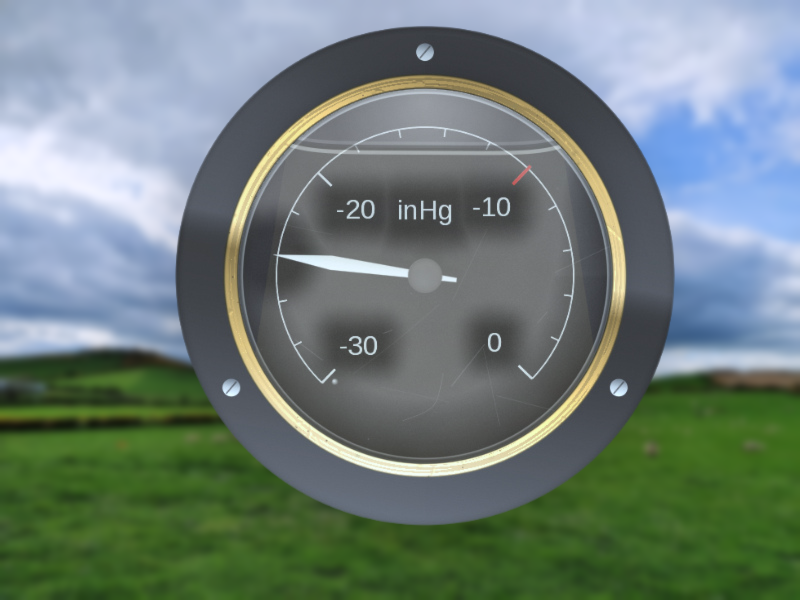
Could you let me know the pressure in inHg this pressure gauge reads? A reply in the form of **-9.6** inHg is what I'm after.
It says **-24** inHg
